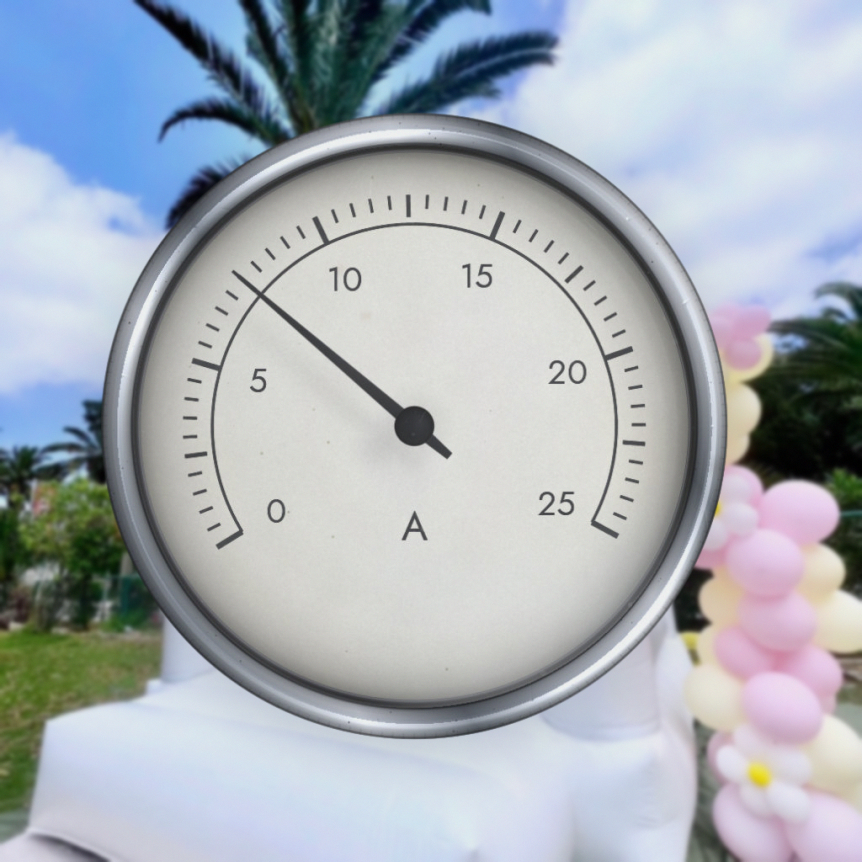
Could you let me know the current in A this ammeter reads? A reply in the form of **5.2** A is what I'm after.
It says **7.5** A
